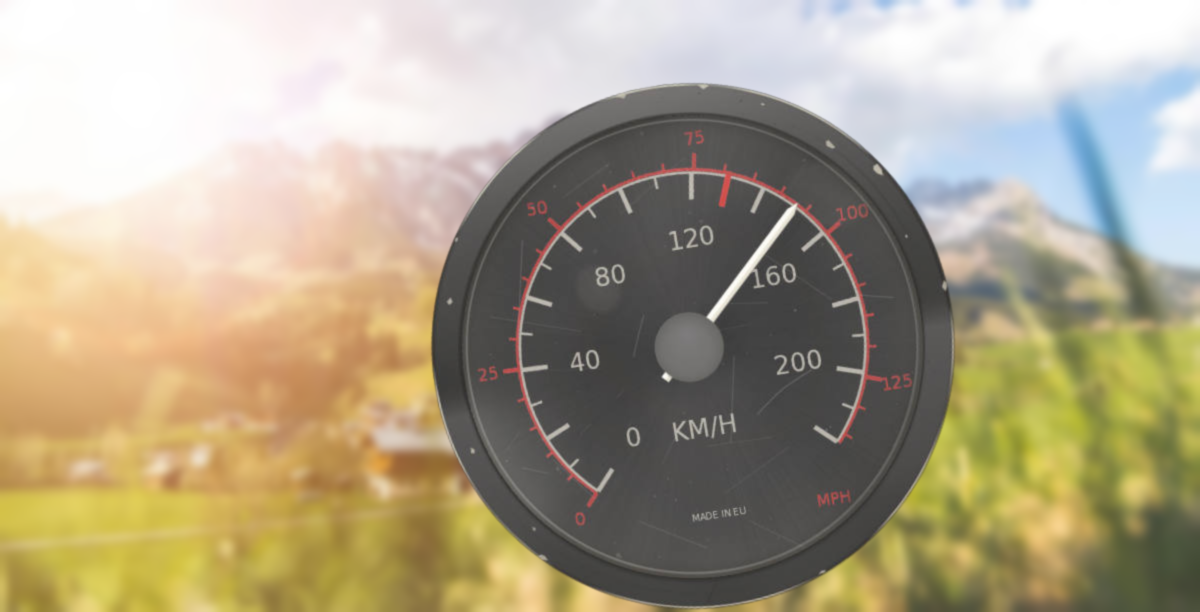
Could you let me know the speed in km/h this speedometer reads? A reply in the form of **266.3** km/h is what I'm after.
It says **150** km/h
